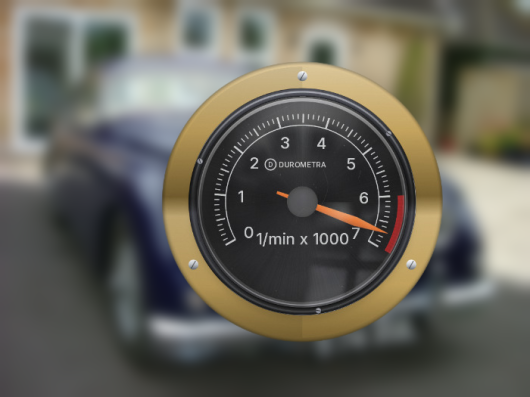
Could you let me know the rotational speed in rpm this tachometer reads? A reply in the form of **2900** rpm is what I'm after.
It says **6700** rpm
